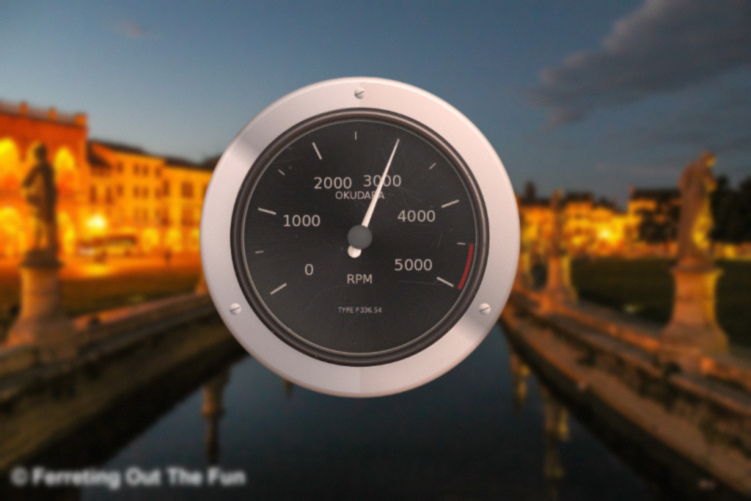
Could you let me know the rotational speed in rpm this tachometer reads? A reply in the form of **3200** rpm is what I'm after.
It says **3000** rpm
